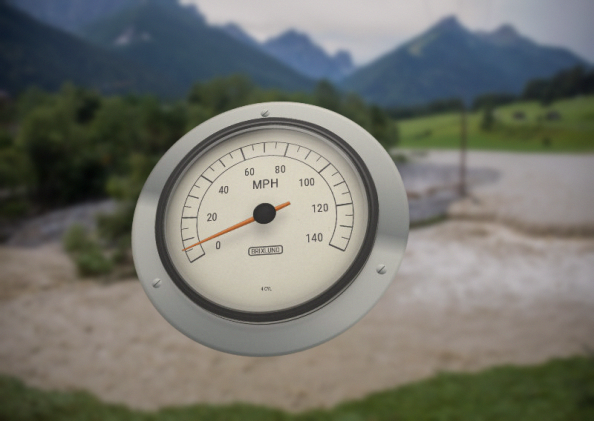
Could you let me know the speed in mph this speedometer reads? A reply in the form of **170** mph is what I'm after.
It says **5** mph
